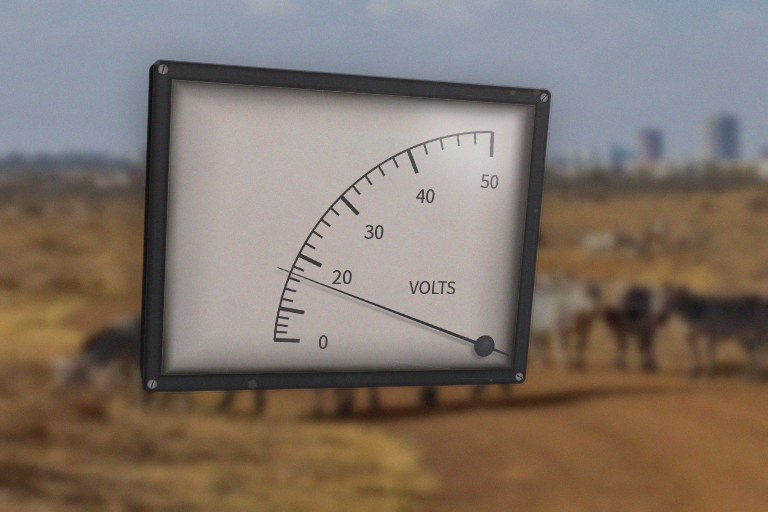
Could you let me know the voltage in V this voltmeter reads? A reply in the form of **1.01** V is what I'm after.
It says **17** V
